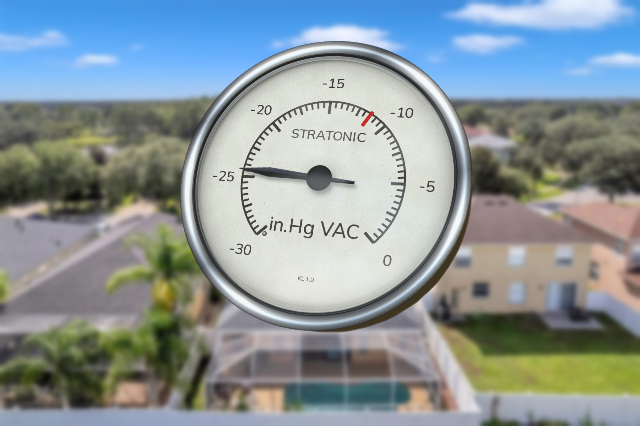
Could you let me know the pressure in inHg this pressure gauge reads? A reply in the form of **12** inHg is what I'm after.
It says **-24.5** inHg
